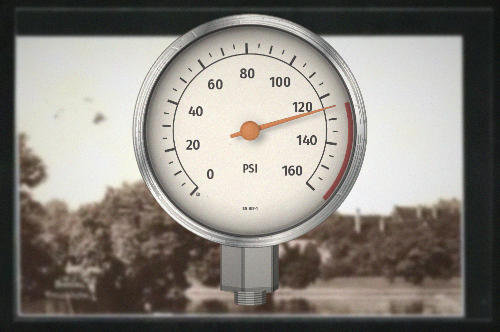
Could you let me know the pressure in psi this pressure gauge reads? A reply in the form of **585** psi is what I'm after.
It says **125** psi
